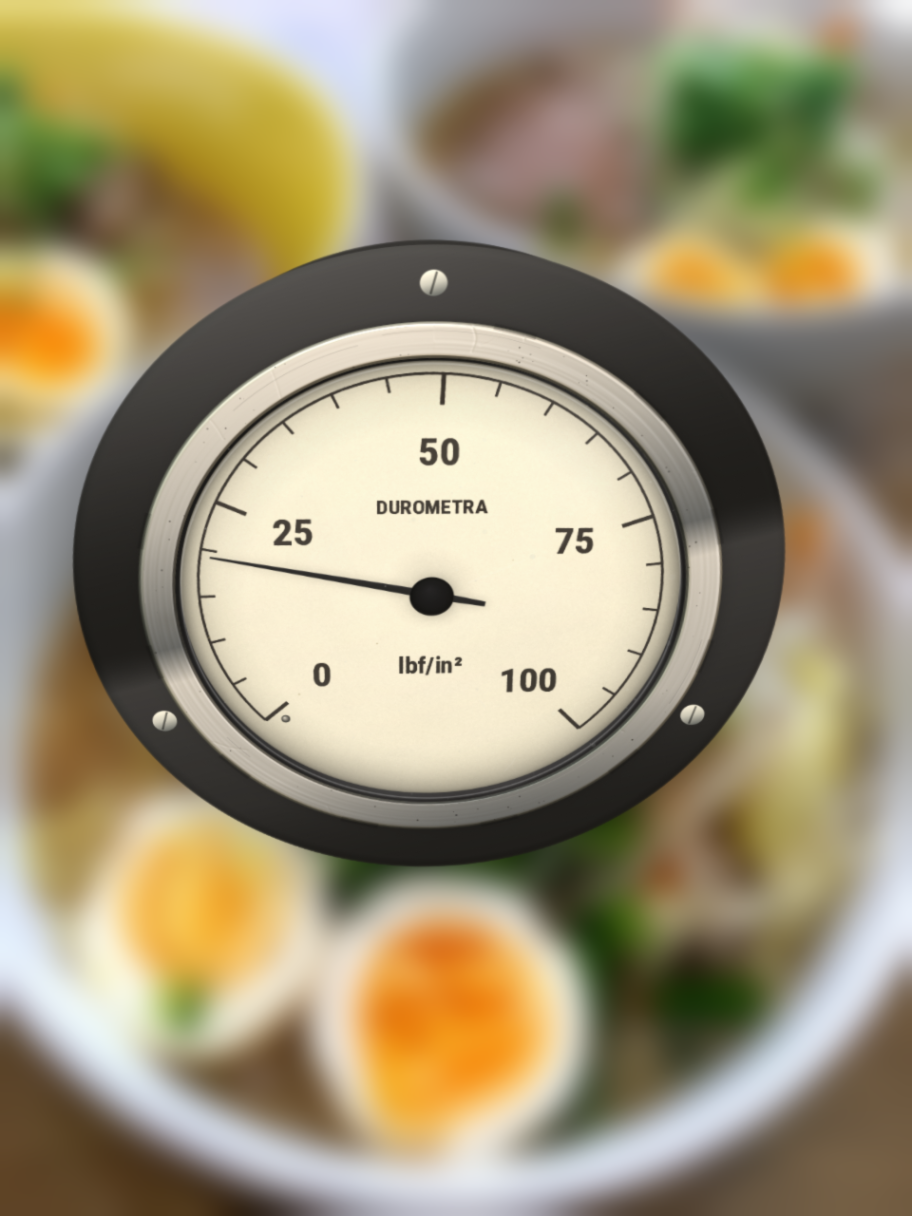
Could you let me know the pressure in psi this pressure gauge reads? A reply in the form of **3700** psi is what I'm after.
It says **20** psi
